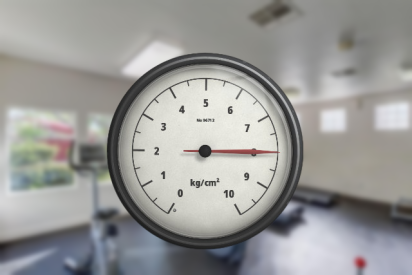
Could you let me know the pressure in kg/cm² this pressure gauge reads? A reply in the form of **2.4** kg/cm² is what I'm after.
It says **8** kg/cm²
